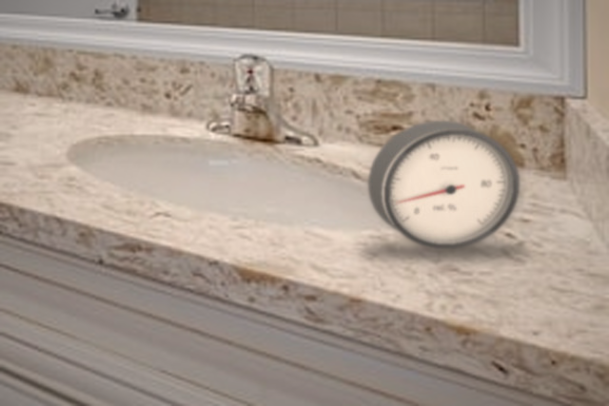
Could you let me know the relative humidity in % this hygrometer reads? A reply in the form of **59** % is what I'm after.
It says **10** %
